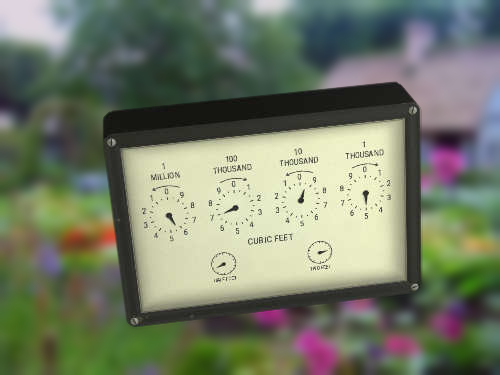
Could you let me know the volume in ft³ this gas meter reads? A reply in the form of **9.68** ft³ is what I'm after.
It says **569500** ft³
